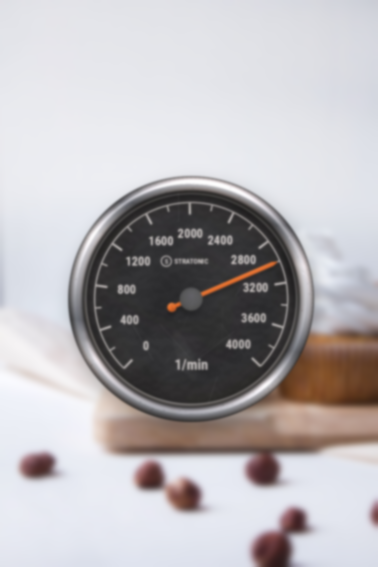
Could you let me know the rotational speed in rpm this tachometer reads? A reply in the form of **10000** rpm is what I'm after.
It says **3000** rpm
